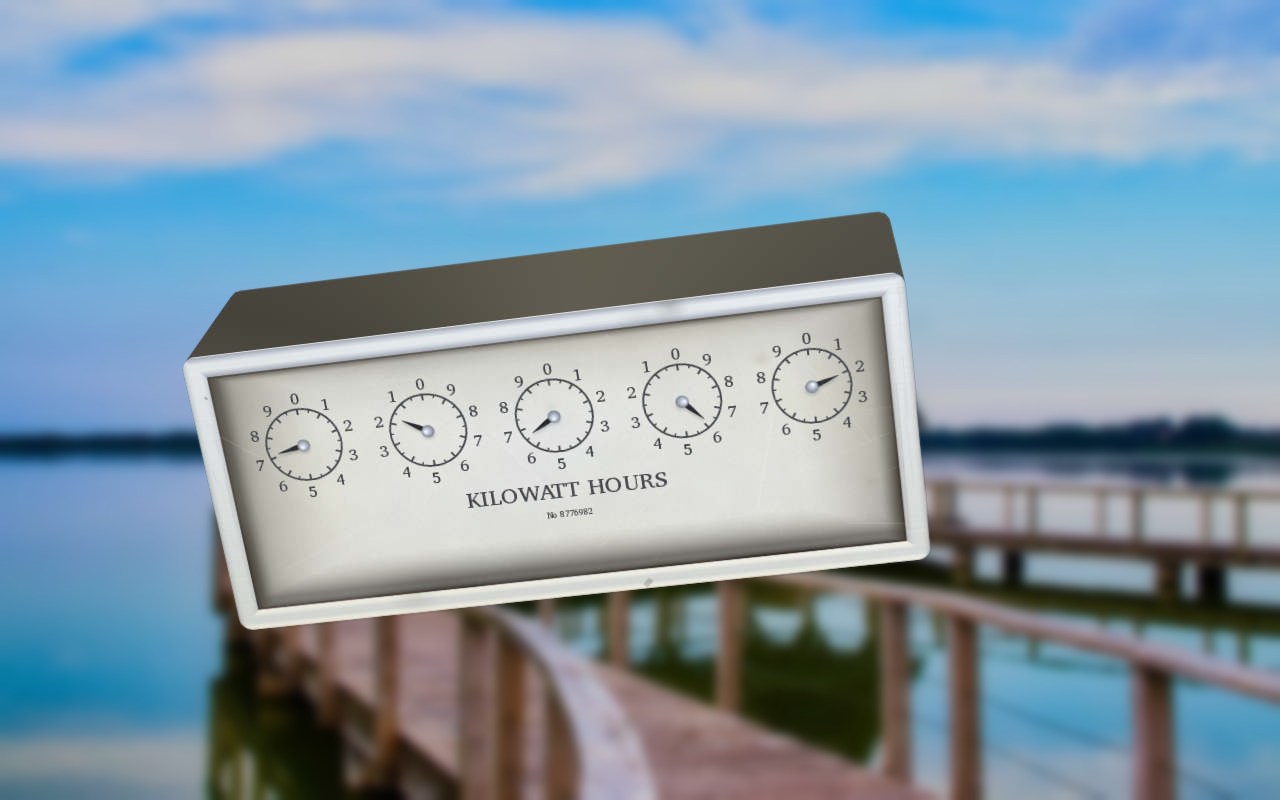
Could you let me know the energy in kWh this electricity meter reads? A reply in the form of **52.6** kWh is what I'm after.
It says **71662** kWh
